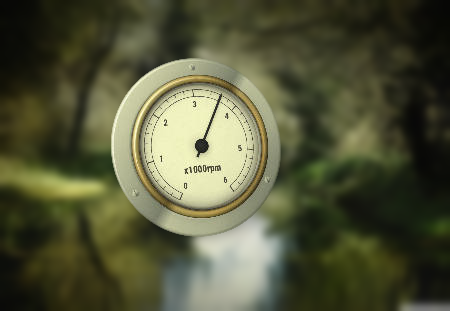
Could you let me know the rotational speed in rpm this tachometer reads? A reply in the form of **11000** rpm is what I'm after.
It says **3600** rpm
